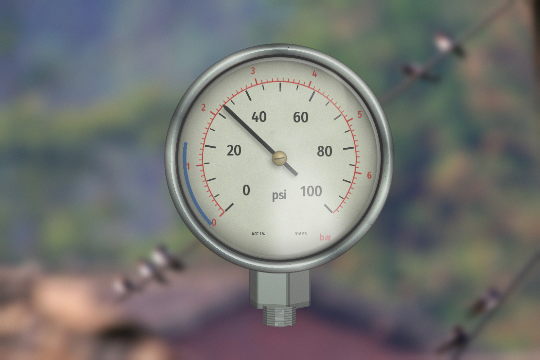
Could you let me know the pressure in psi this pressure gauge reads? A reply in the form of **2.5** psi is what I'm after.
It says **32.5** psi
